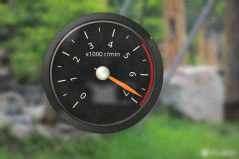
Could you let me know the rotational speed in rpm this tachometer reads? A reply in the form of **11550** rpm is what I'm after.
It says **6750** rpm
